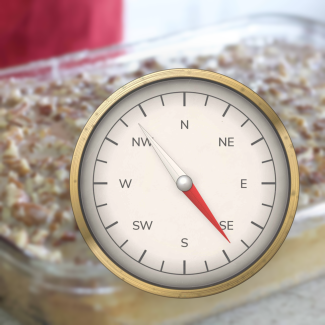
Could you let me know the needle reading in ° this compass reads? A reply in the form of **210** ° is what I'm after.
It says **142.5** °
